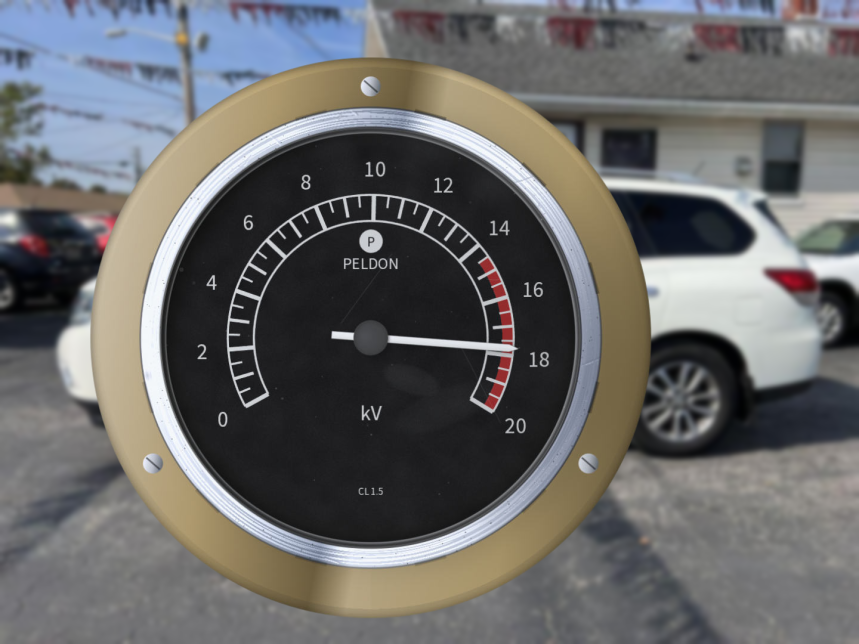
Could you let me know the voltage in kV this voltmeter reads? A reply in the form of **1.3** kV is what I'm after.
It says **17.75** kV
